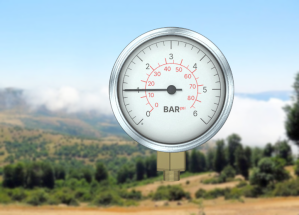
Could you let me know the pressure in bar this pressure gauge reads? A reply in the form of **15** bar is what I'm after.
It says **1** bar
